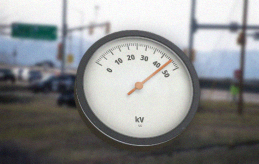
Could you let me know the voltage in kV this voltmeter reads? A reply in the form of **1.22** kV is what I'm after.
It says **45** kV
